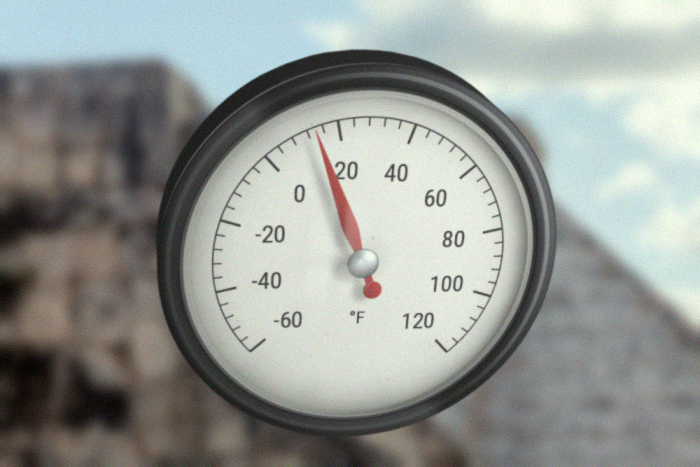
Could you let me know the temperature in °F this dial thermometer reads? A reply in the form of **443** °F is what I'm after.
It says **14** °F
